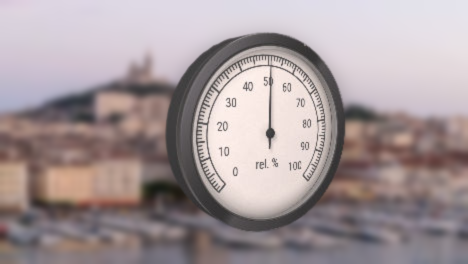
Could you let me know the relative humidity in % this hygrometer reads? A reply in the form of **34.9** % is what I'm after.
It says **50** %
